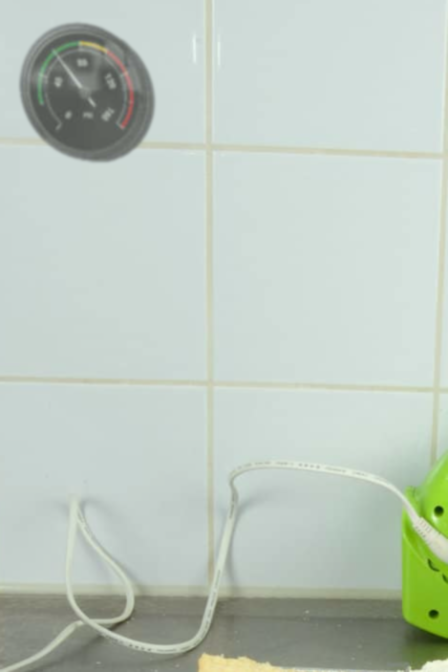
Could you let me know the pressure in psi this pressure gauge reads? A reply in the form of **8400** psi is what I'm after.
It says **60** psi
